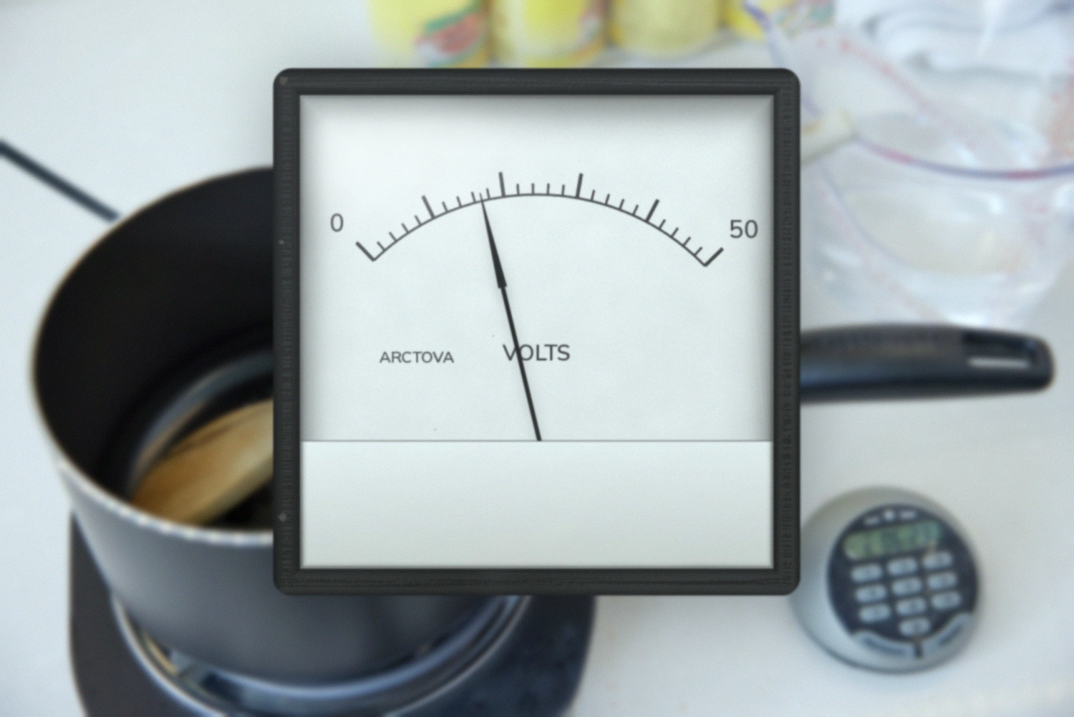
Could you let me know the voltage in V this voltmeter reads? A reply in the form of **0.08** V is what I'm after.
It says **17** V
